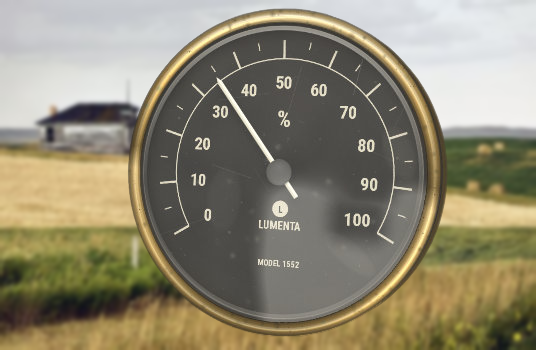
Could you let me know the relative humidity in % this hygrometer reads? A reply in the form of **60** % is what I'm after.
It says **35** %
